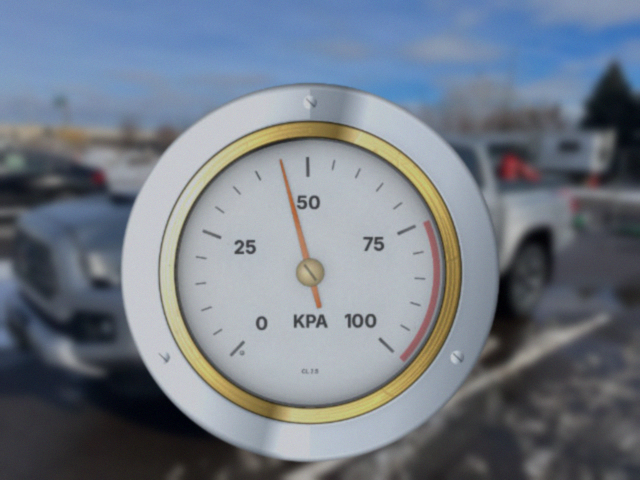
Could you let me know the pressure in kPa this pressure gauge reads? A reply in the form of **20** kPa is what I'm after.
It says **45** kPa
